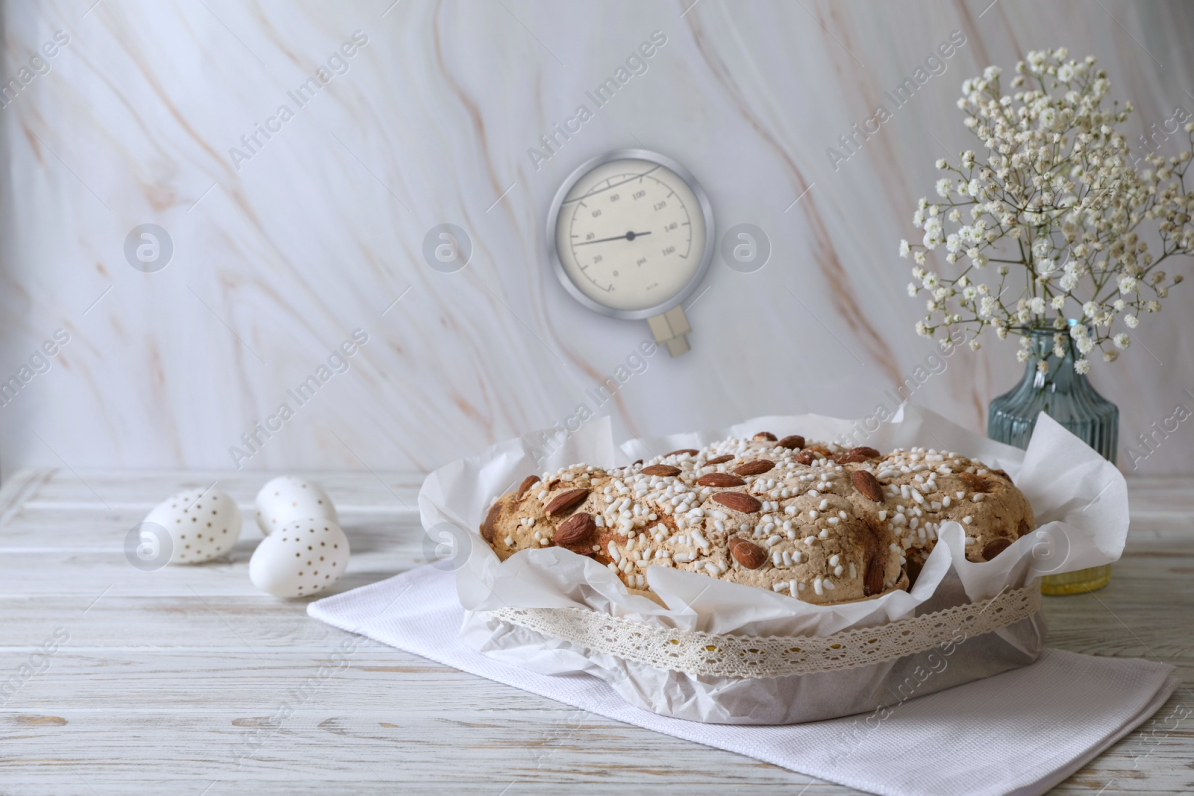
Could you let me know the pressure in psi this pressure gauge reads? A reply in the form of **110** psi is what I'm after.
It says **35** psi
